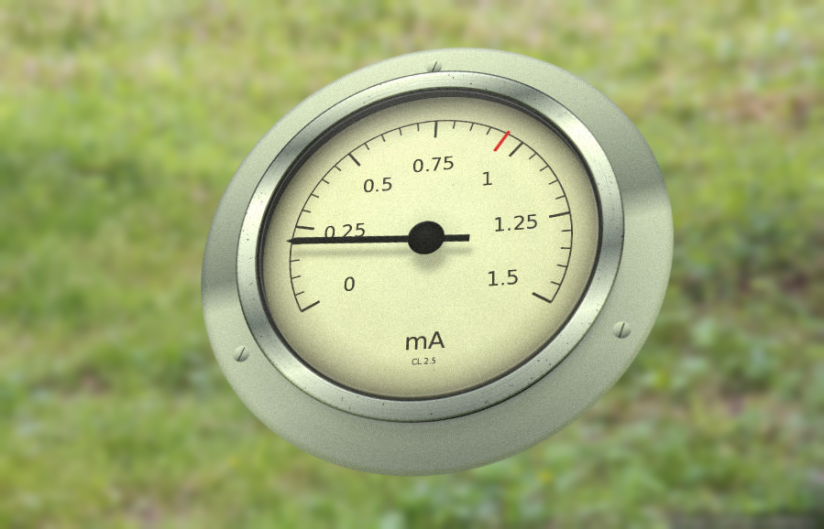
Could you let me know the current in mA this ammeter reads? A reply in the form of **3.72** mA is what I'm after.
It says **0.2** mA
